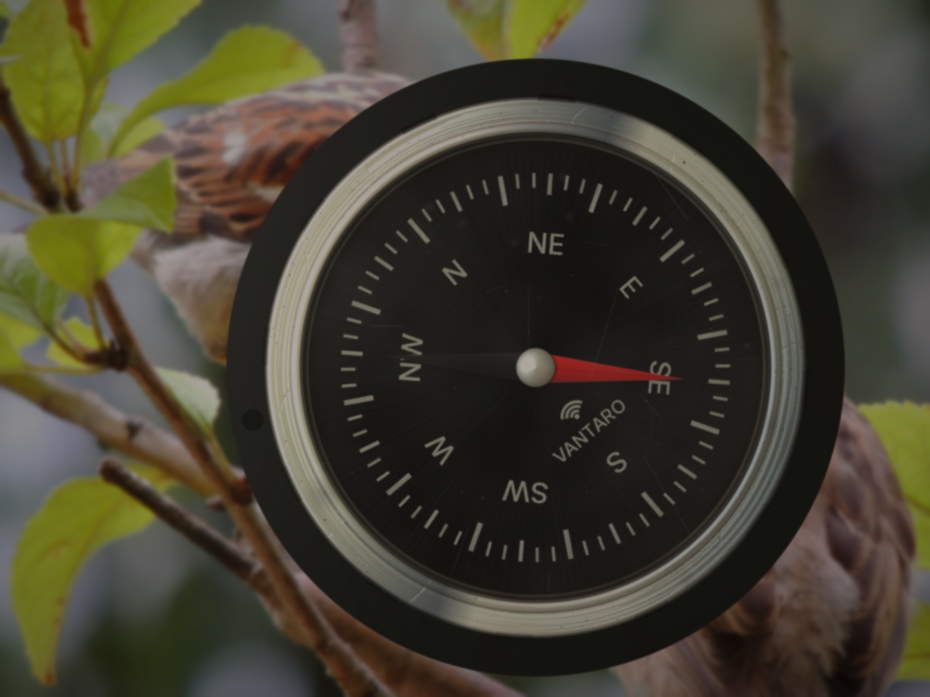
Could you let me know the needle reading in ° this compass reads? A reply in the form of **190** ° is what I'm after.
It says **135** °
